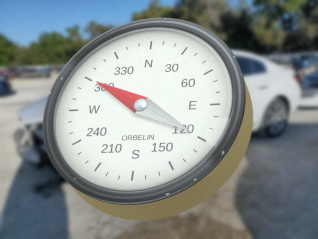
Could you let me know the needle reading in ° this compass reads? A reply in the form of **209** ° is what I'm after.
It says **300** °
